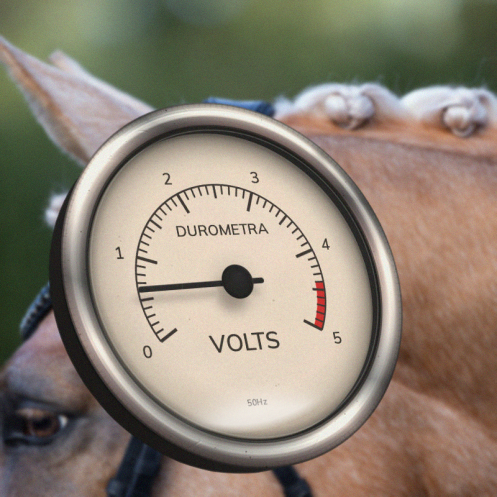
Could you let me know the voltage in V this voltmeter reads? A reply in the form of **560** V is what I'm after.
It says **0.6** V
